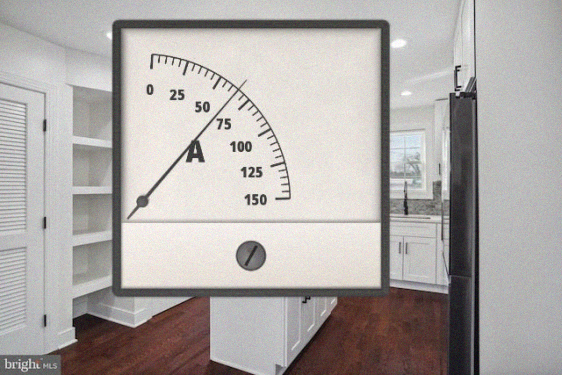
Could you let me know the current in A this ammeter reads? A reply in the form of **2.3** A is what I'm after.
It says **65** A
